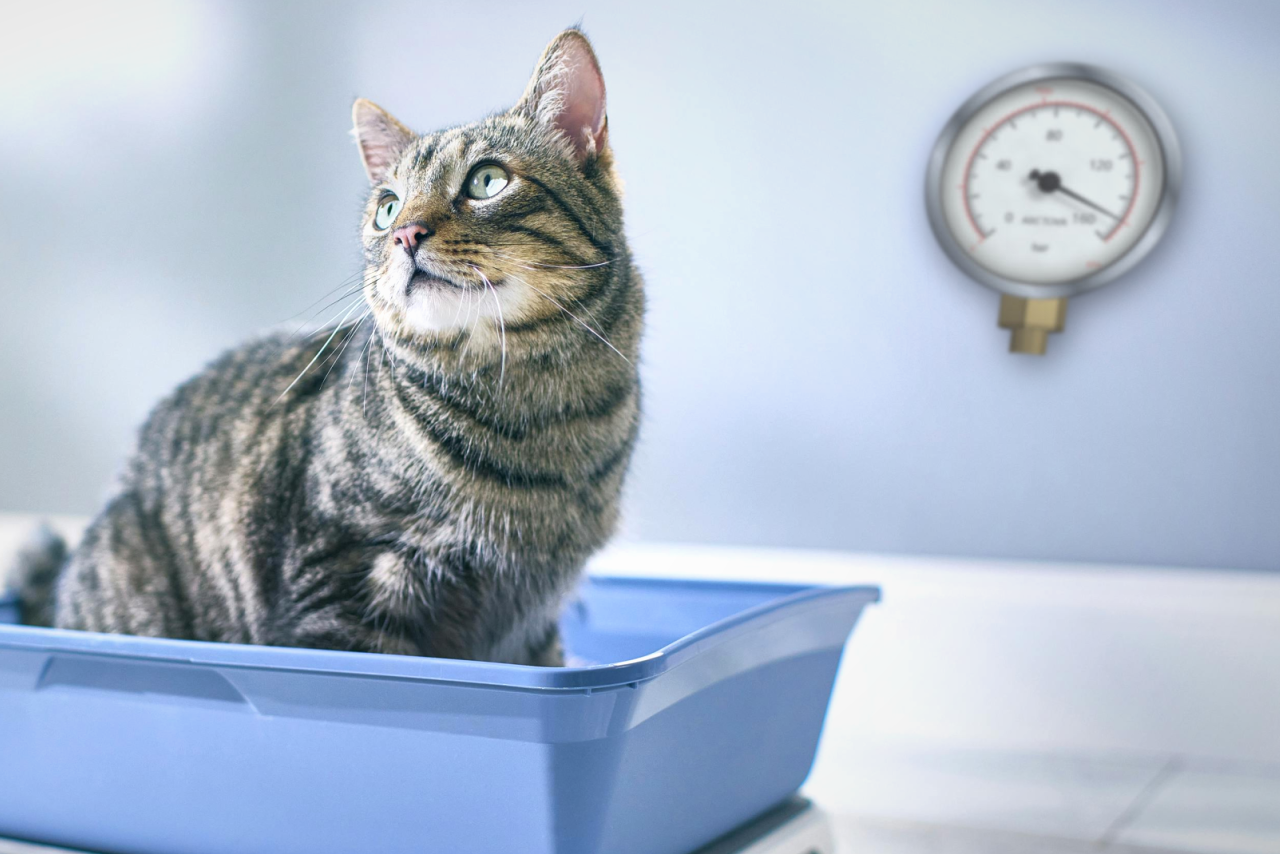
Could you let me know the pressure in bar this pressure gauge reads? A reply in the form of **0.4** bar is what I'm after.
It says **150** bar
